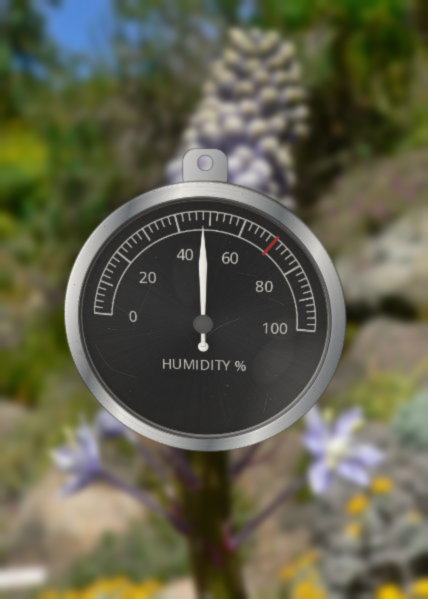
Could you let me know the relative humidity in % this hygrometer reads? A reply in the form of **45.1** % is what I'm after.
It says **48** %
